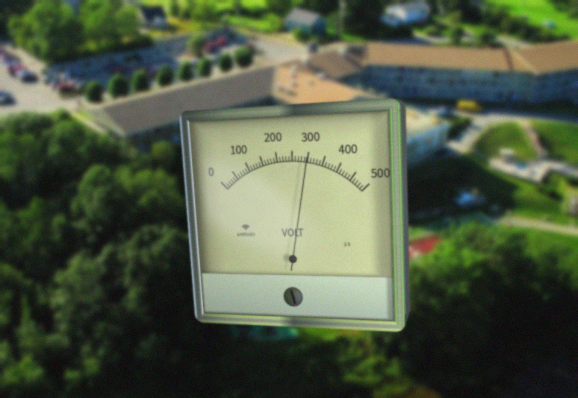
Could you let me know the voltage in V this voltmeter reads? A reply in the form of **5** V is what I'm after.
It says **300** V
